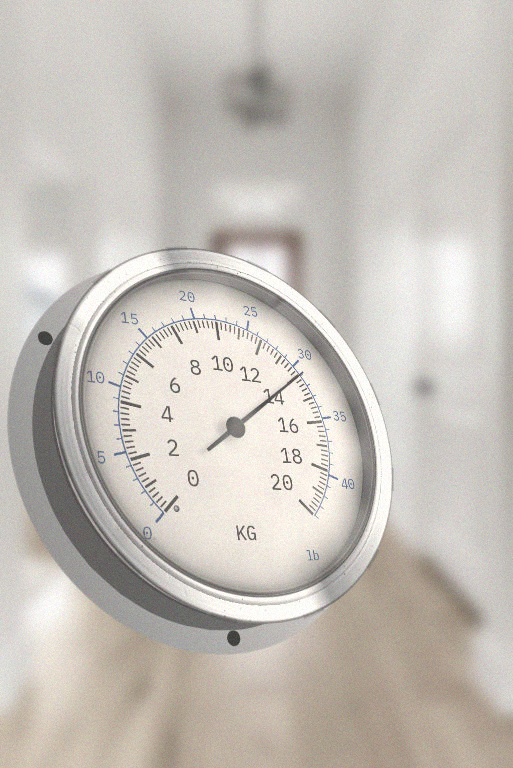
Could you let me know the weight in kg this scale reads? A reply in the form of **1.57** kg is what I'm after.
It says **14** kg
